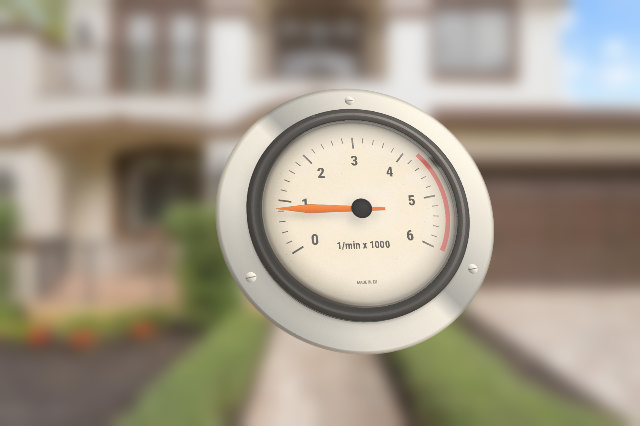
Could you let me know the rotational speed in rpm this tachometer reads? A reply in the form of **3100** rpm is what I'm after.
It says **800** rpm
